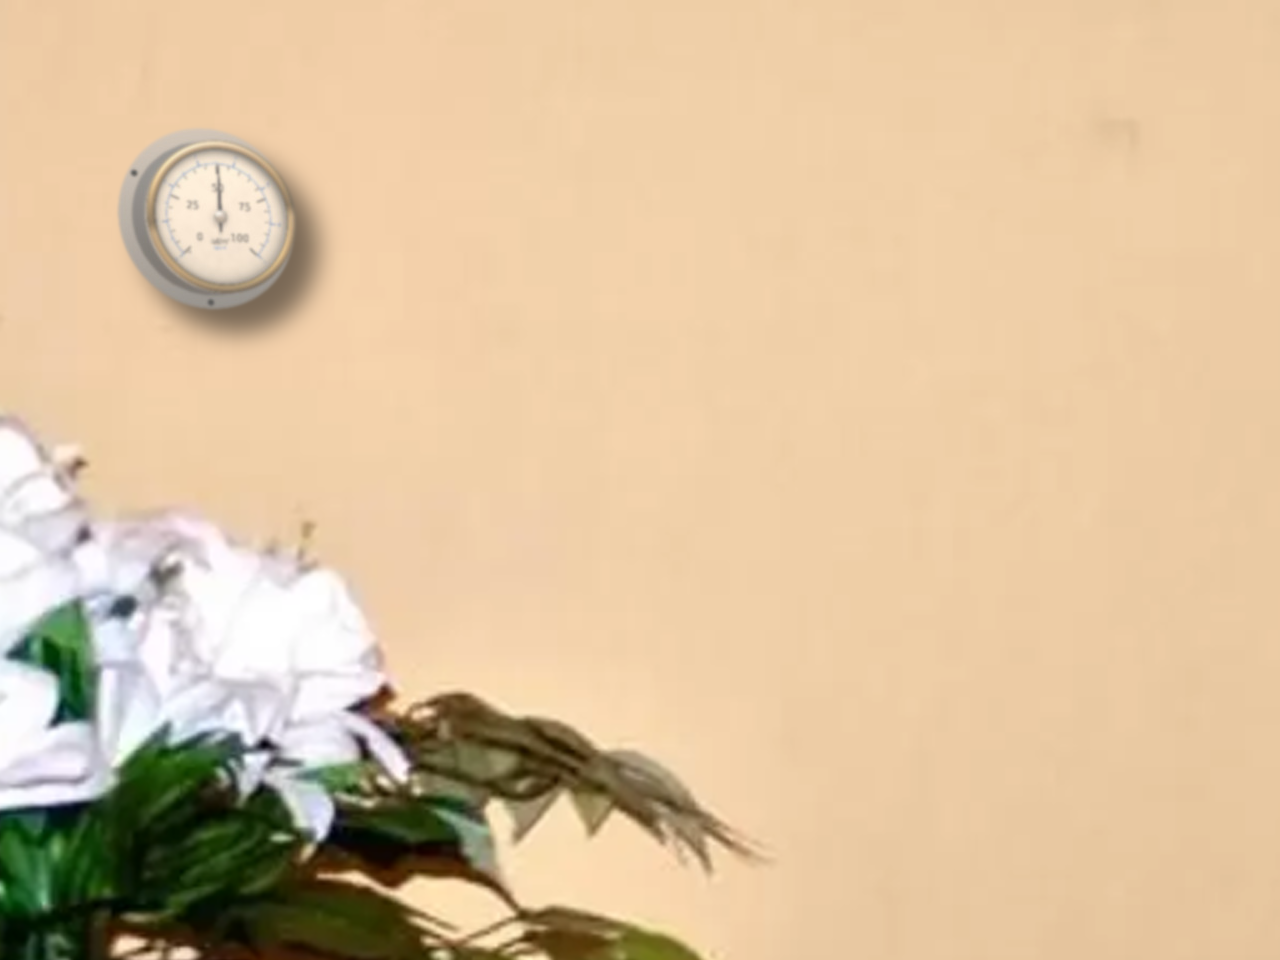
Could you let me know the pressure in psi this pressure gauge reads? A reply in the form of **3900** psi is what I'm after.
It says **50** psi
